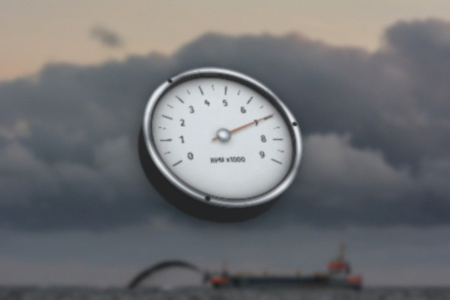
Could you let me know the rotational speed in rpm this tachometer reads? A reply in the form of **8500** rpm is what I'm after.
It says **7000** rpm
